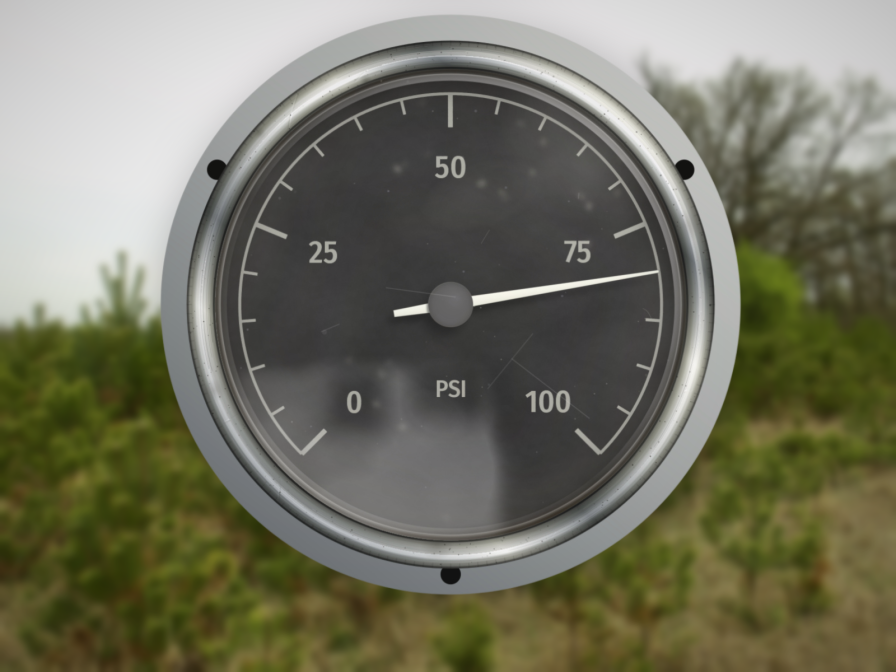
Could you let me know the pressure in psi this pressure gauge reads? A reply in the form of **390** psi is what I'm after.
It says **80** psi
